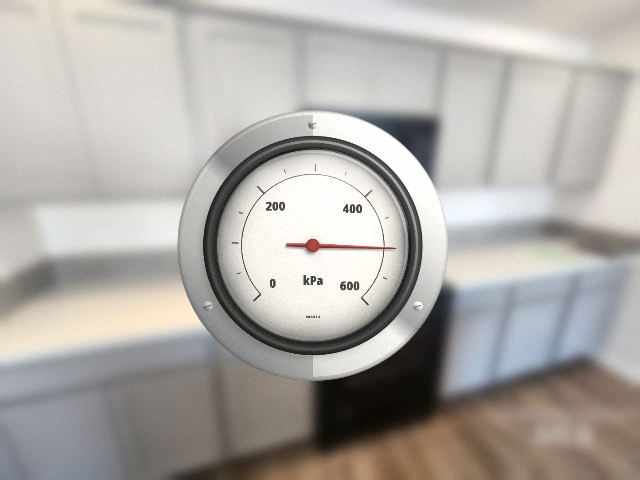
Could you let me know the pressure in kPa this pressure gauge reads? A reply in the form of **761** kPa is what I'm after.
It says **500** kPa
